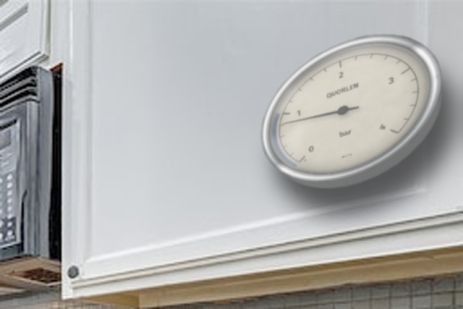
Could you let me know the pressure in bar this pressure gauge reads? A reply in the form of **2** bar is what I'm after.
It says **0.8** bar
